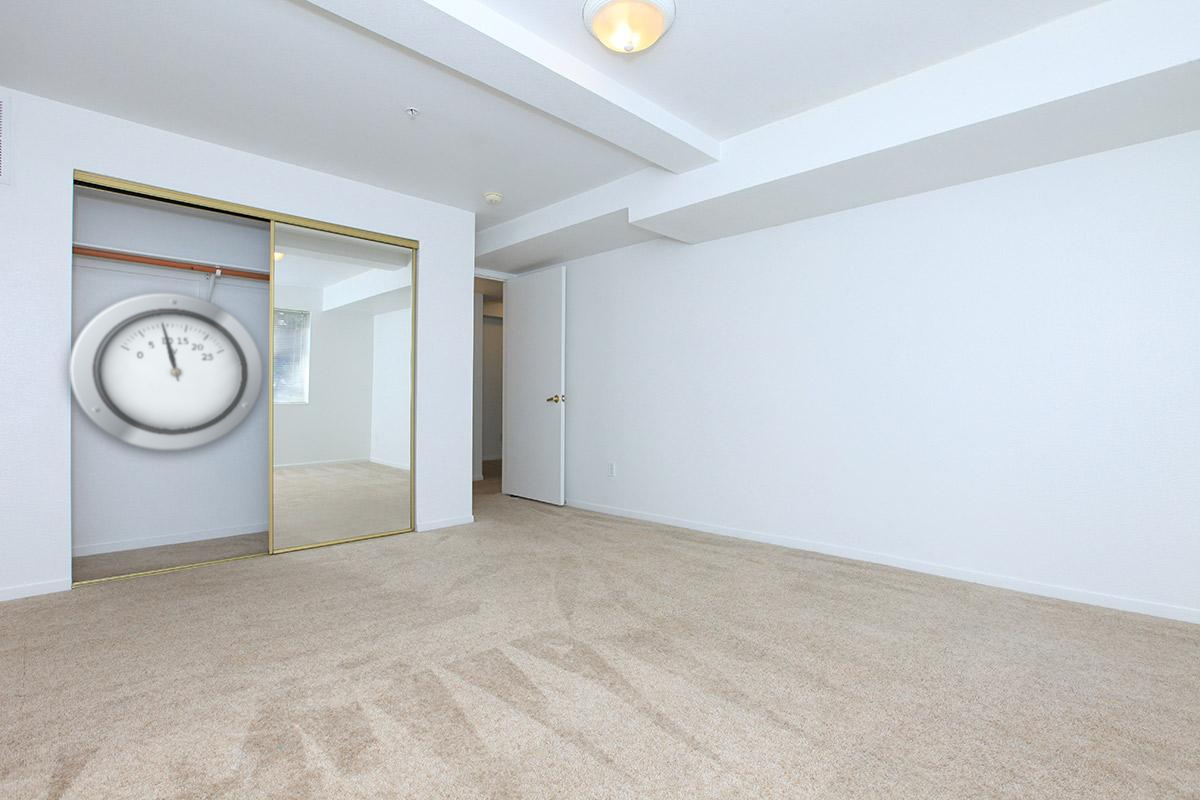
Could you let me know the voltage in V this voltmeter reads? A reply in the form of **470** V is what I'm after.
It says **10** V
